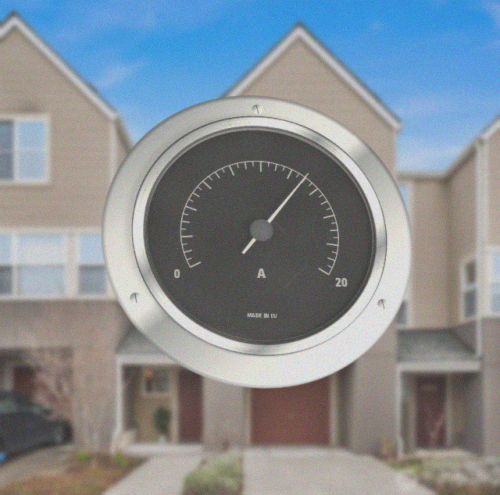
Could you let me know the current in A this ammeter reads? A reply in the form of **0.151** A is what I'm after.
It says **13** A
